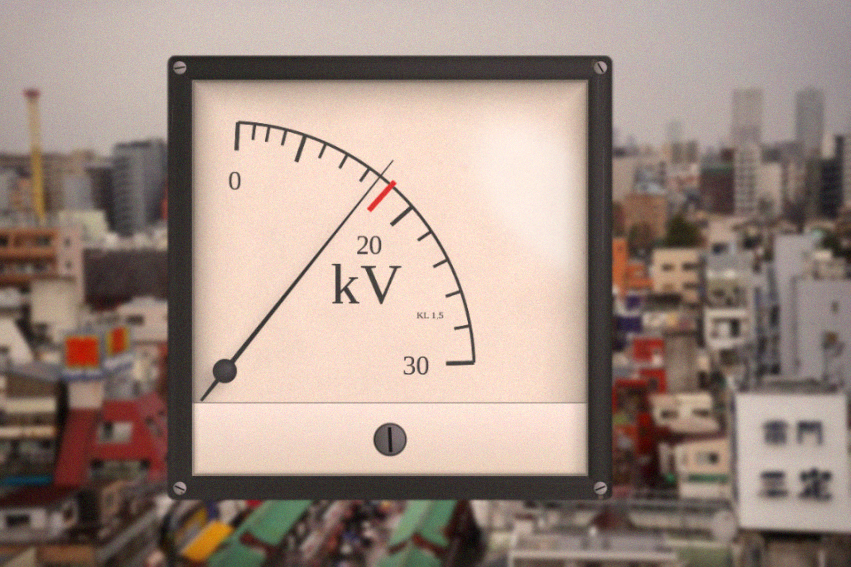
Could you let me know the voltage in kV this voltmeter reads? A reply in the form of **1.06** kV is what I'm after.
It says **17** kV
